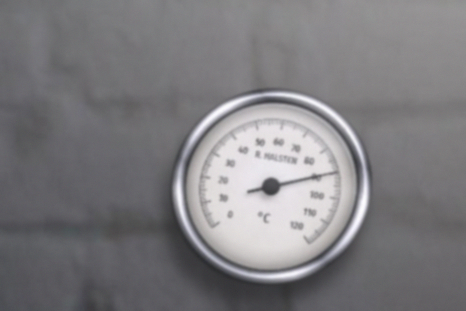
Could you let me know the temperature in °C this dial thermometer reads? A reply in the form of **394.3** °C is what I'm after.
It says **90** °C
